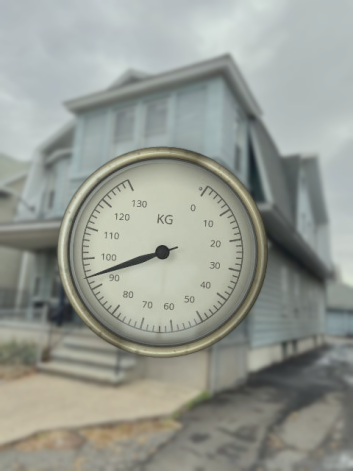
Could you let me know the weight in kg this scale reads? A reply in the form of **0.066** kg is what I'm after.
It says **94** kg
